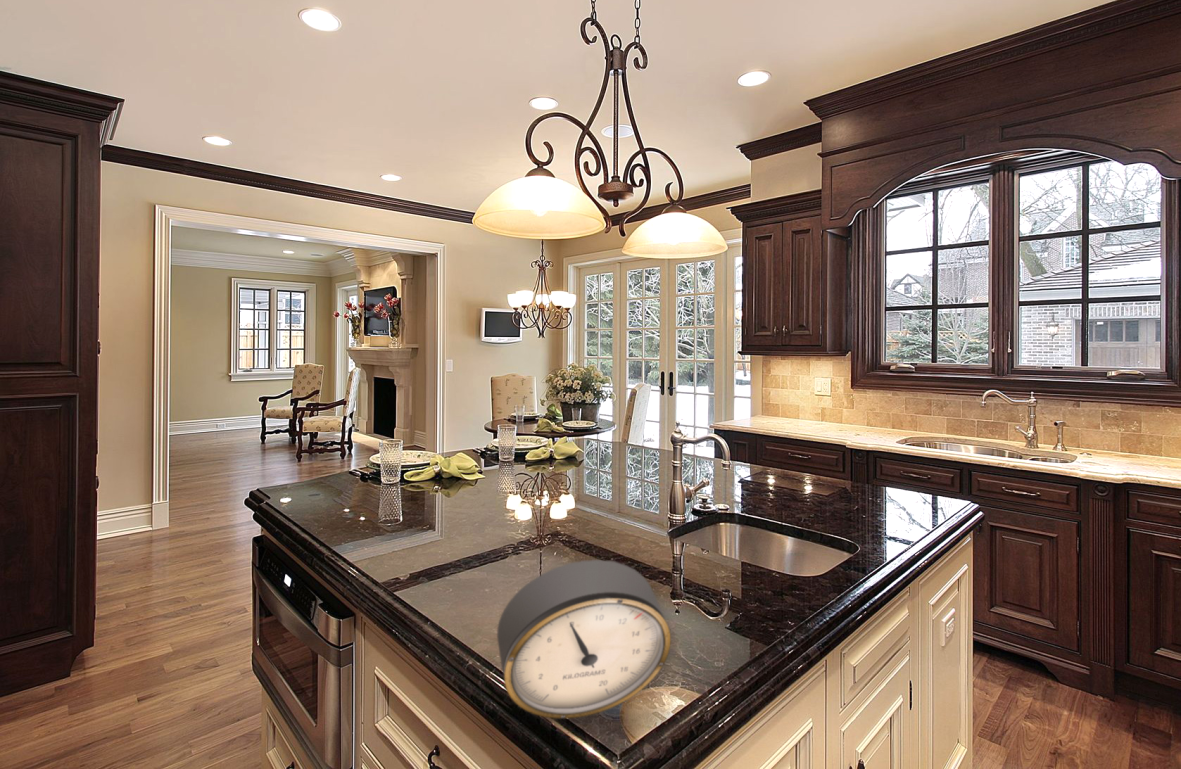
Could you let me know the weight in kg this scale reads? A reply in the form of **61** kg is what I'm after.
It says **8** kg
